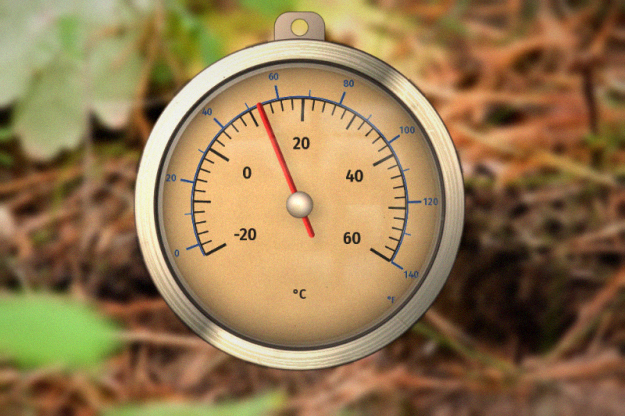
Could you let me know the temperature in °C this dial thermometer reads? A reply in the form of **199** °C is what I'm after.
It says **12** °C
